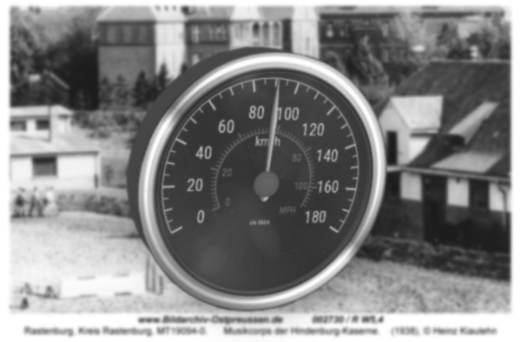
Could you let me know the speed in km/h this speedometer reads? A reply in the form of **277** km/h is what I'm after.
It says **90** km/h
